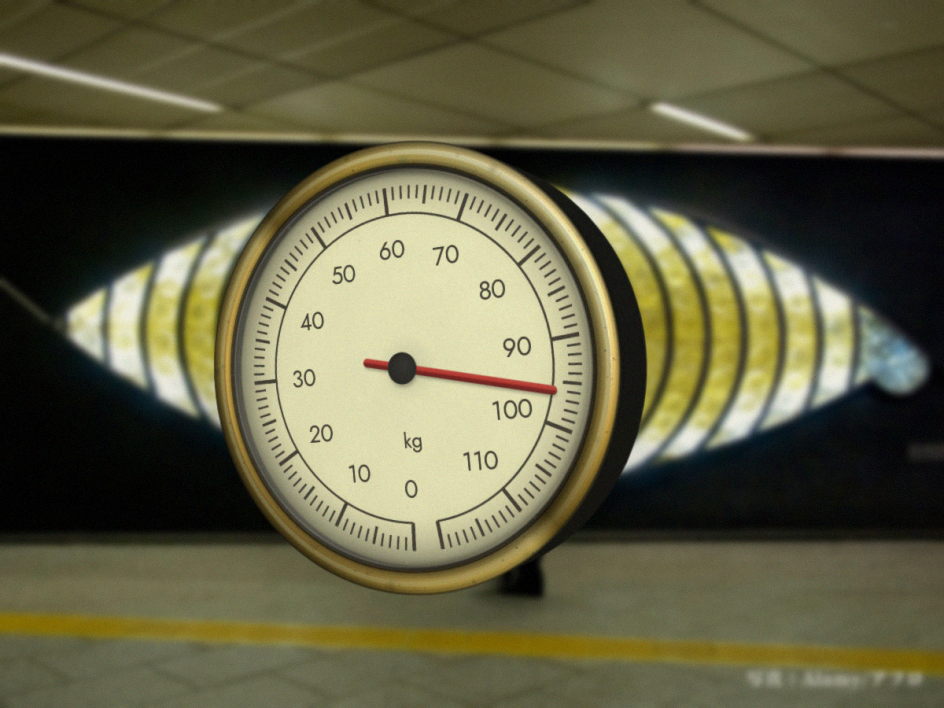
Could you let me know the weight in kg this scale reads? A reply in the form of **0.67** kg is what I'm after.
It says **96** kg
